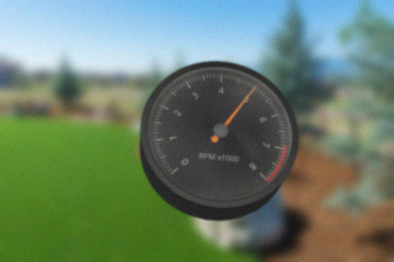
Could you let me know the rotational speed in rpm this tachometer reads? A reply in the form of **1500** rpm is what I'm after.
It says **5000** rpm
